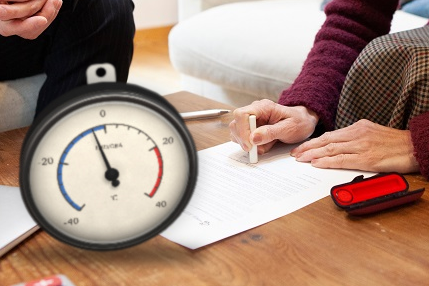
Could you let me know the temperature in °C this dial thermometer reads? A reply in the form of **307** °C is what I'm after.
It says **-4** °C
